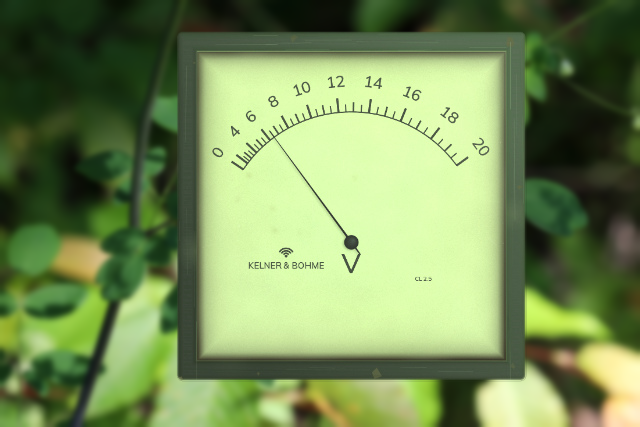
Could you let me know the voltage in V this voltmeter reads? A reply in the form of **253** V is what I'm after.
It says **6.5** V
